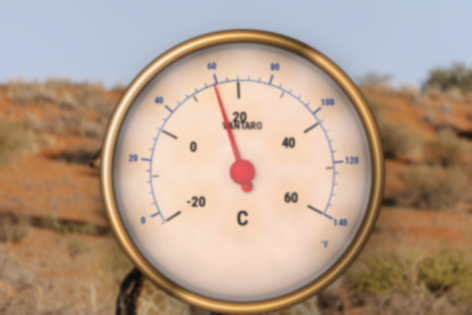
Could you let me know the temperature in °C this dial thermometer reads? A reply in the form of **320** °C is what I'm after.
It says **15** °C
